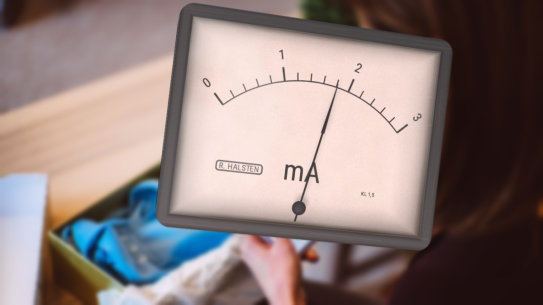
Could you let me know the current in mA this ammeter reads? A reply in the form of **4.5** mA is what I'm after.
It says **1.8** mA
